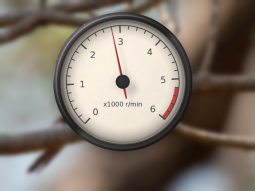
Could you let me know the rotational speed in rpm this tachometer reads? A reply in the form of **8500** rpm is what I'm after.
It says **2800** rpm
